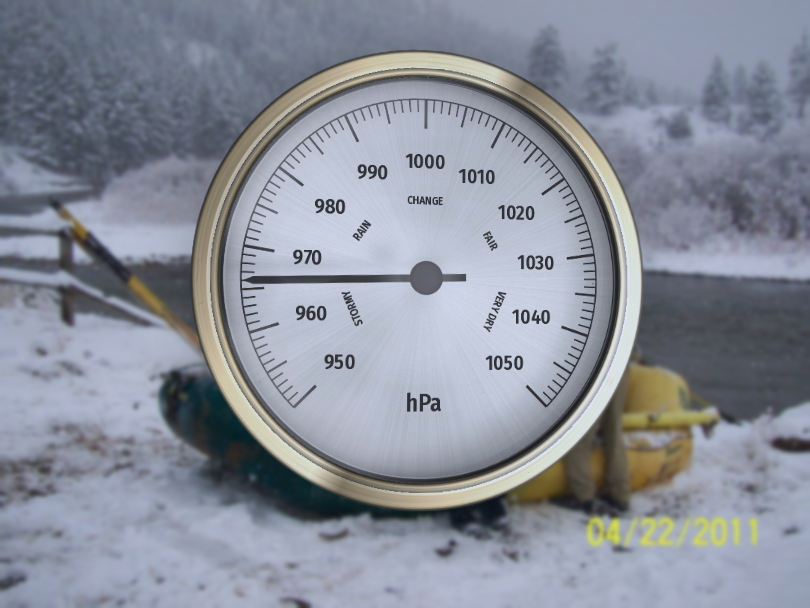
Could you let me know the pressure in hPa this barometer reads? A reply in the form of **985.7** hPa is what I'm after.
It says **966** hPa
